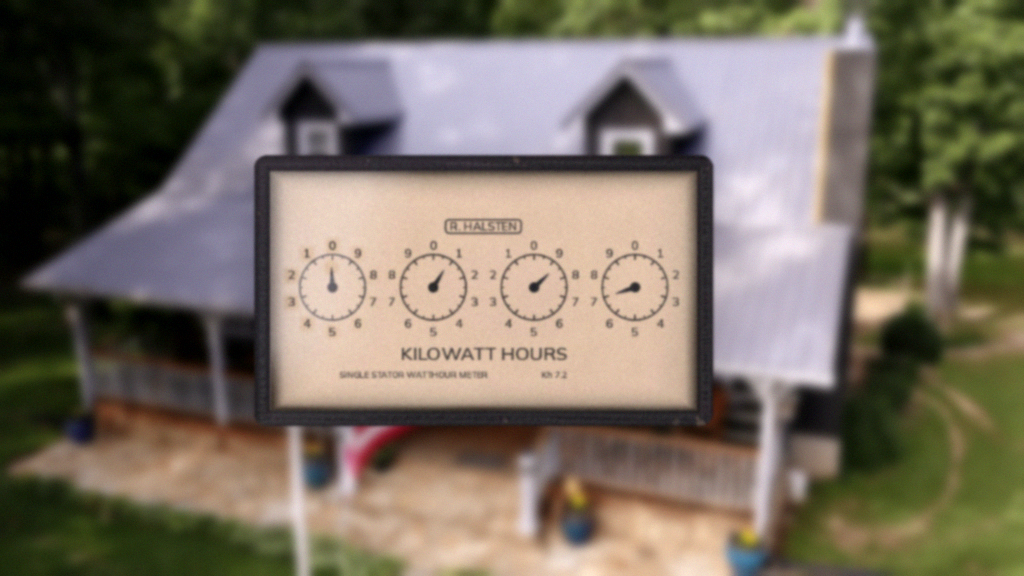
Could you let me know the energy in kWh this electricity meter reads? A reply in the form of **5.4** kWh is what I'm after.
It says **87** kWh
